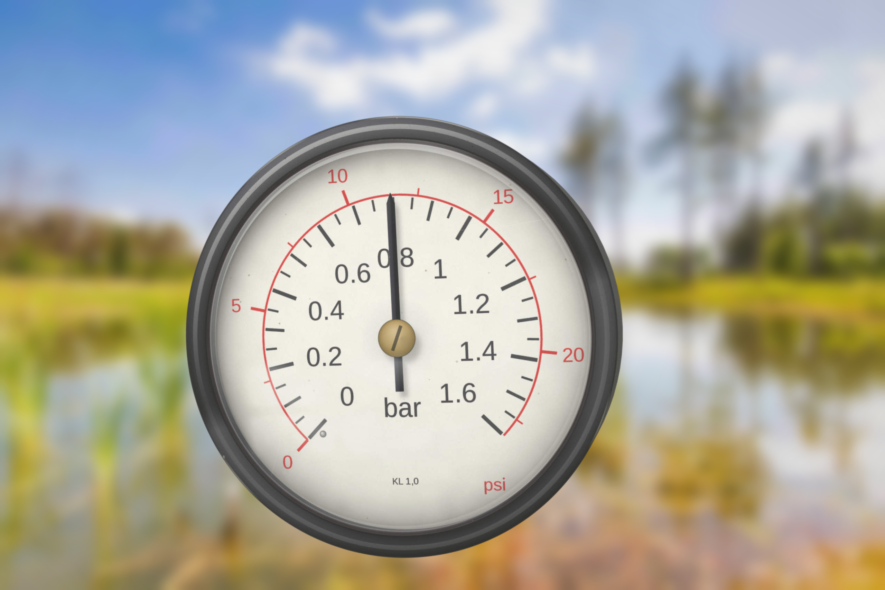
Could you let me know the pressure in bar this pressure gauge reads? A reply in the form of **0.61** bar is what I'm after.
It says **0.8** bar
